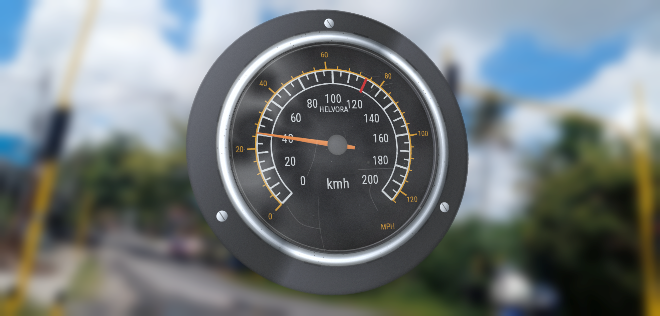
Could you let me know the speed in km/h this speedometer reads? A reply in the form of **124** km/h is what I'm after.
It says **40** km/h
